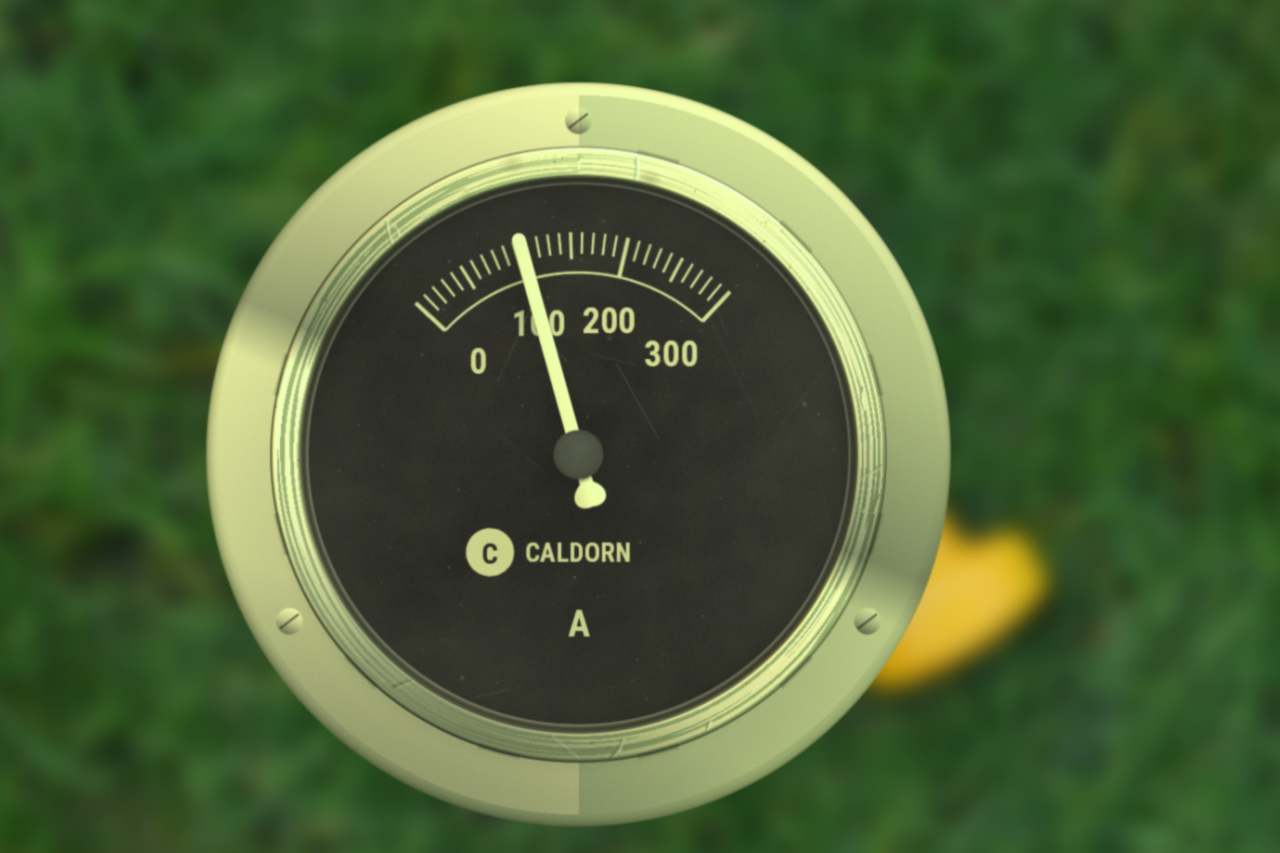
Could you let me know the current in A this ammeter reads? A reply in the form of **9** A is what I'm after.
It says **105** A
